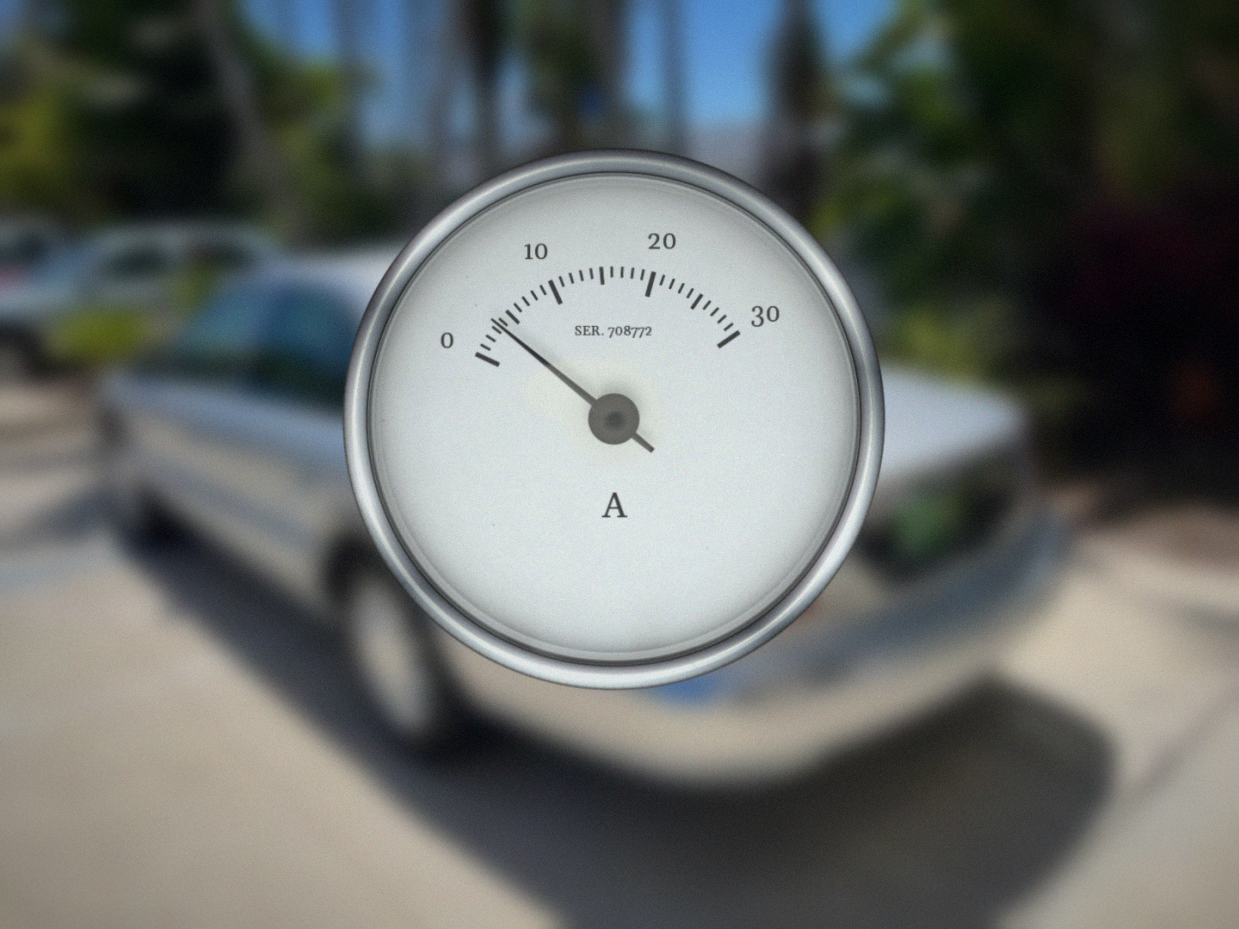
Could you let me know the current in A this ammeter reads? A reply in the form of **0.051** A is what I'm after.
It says **3.5** A
